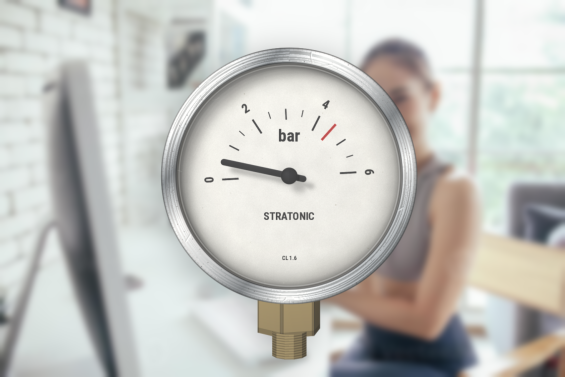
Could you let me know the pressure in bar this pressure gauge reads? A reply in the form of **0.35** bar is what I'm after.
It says **0.5** bar
